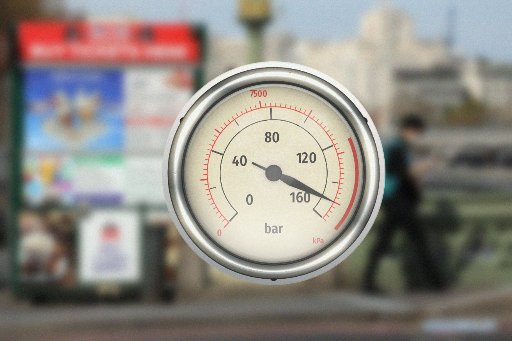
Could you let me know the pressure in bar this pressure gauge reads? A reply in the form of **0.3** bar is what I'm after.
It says **150** bar
